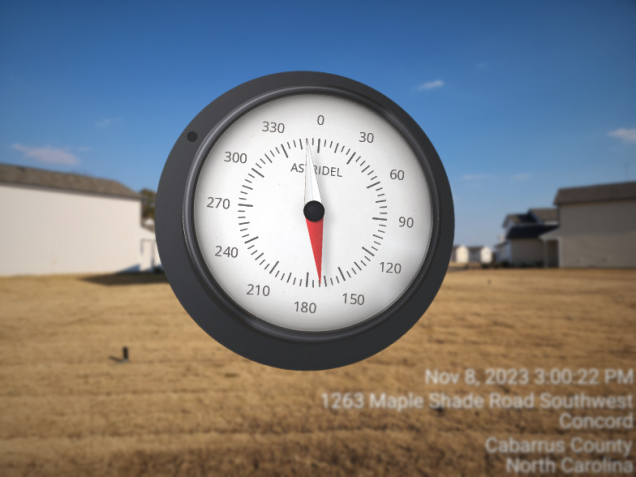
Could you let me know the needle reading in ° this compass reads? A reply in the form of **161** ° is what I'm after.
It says **170** °
